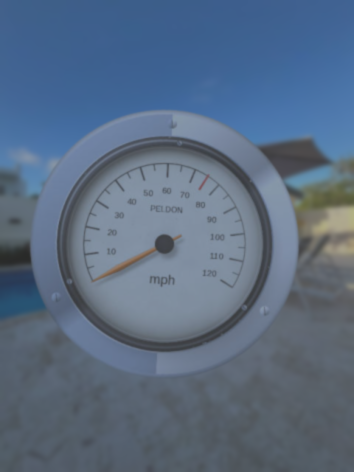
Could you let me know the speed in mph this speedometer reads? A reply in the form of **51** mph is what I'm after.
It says **0** mph
